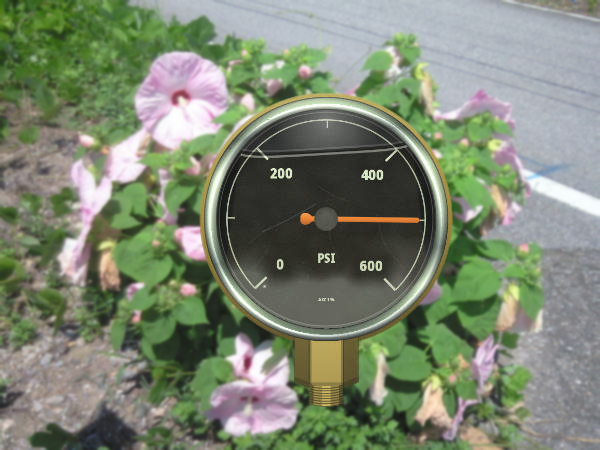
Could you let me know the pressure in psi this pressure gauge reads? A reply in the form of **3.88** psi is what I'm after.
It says **500** psi
